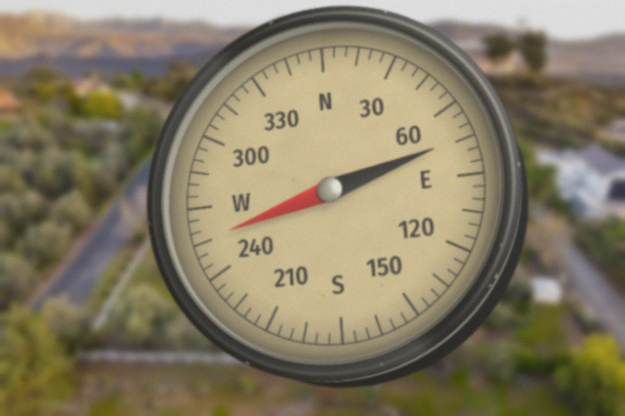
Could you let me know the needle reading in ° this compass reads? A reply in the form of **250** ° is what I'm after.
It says **255** °
